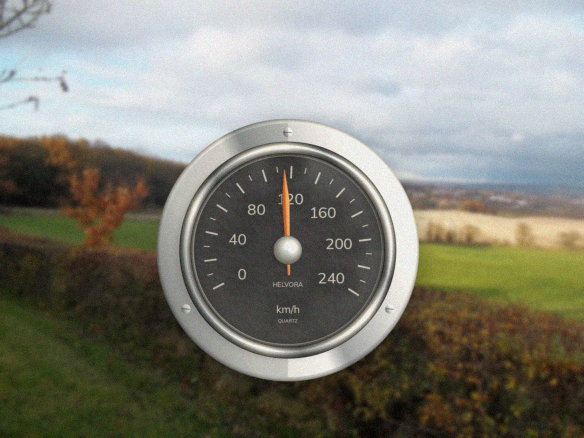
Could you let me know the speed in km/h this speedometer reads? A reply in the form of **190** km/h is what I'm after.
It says **115** km/h
